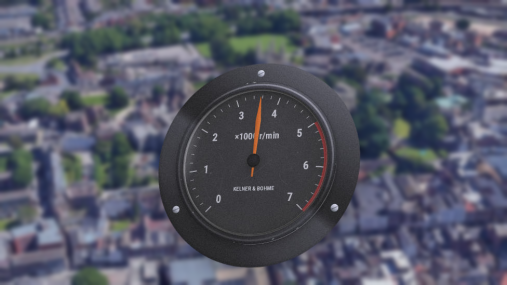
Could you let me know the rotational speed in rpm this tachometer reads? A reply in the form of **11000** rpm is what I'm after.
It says **3600** rpm
